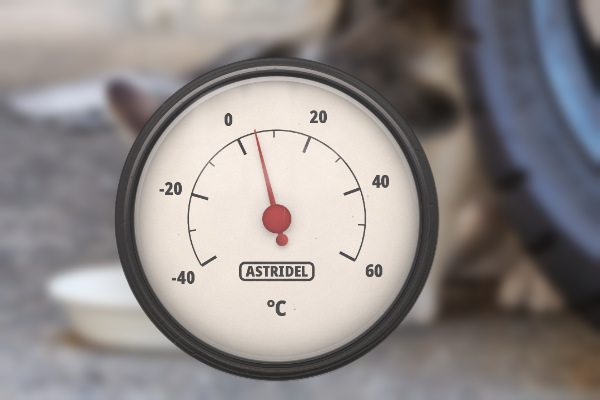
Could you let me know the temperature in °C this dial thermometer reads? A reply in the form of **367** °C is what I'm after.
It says **5** °C
